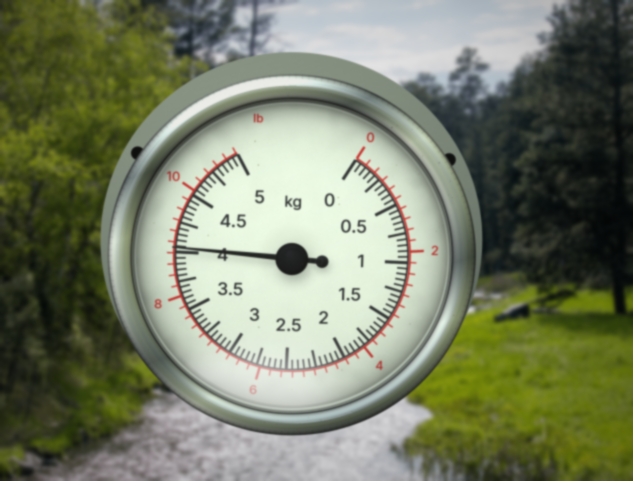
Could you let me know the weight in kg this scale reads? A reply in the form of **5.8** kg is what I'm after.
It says **4.05** kg
